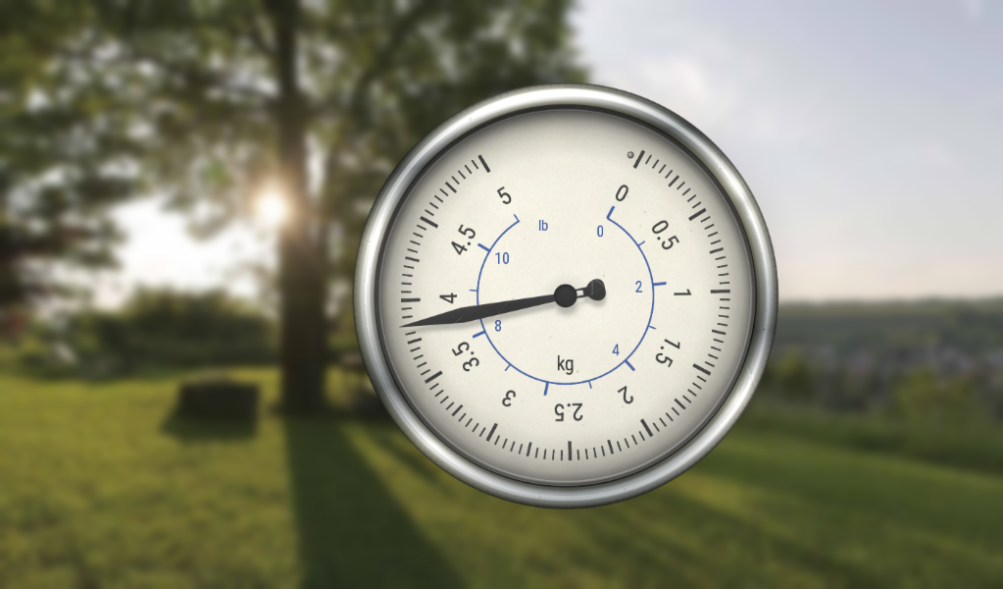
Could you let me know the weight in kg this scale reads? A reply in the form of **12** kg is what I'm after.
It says **3.85** kg
